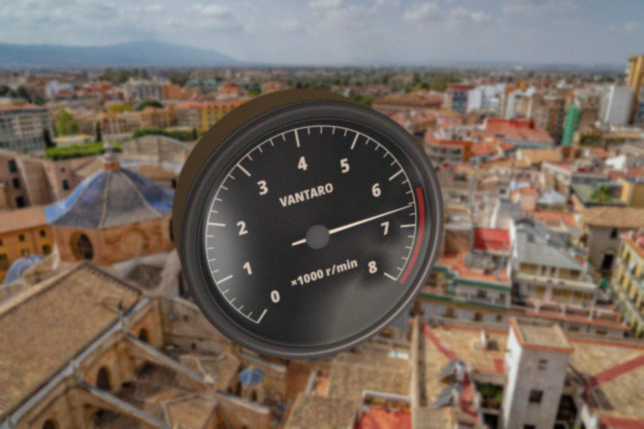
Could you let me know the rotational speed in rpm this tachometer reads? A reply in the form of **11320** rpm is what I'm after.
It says **6600** rpm
